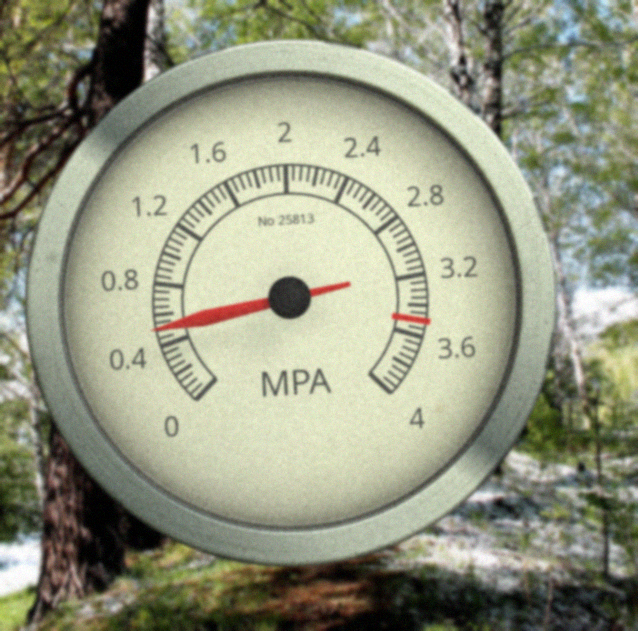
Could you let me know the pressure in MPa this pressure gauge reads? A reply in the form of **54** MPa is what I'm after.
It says **0.5** MPa
